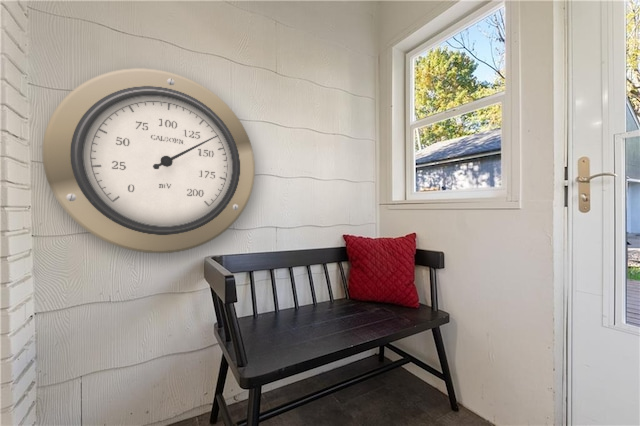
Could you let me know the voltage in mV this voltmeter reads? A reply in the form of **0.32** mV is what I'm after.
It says **140** mV
